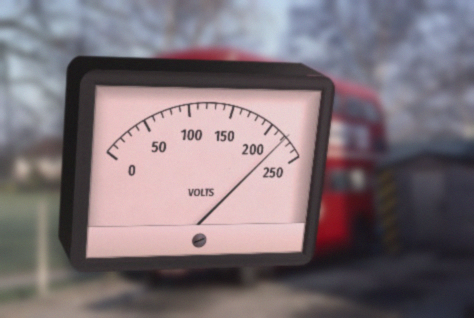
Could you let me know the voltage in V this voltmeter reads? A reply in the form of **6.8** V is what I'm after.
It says **220** V
